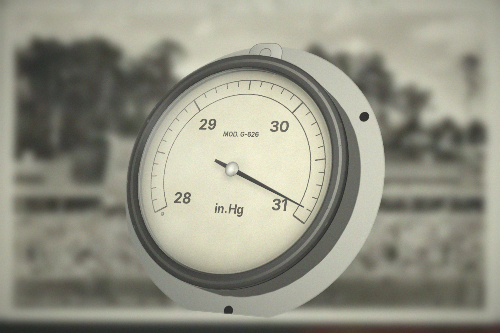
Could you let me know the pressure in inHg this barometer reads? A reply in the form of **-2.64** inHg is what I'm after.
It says **30.9** inHg
